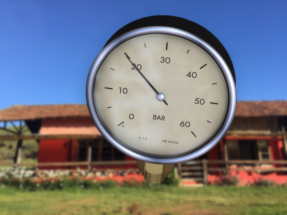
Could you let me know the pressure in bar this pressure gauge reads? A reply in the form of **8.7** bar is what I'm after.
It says **20** bar
